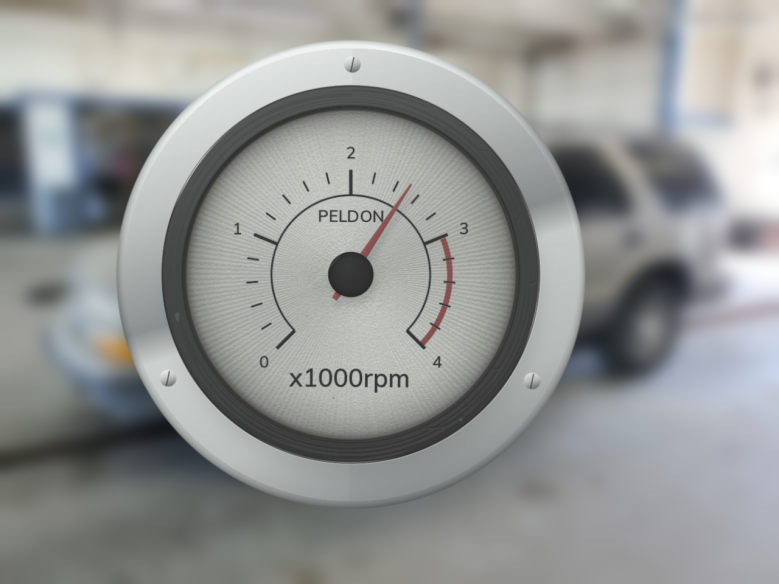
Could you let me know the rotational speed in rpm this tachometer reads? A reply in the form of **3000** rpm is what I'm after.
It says **2500** rpm
